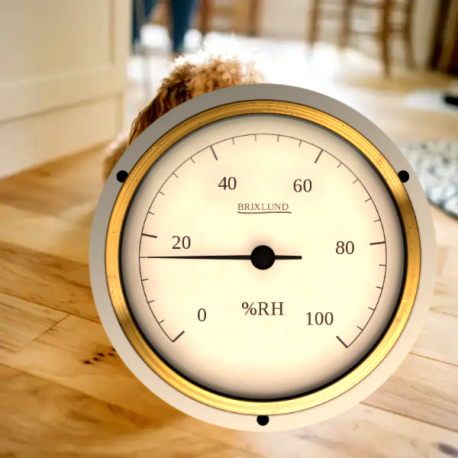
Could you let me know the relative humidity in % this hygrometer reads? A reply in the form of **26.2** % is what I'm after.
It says **16** %
